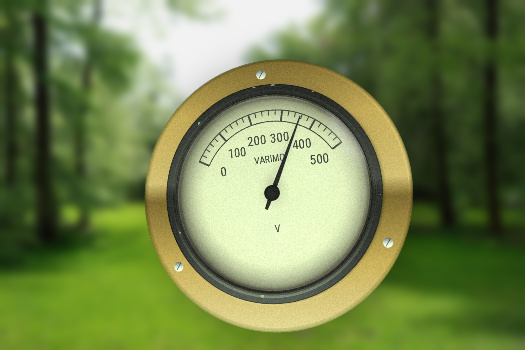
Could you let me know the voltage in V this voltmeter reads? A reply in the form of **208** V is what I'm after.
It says **360** V
